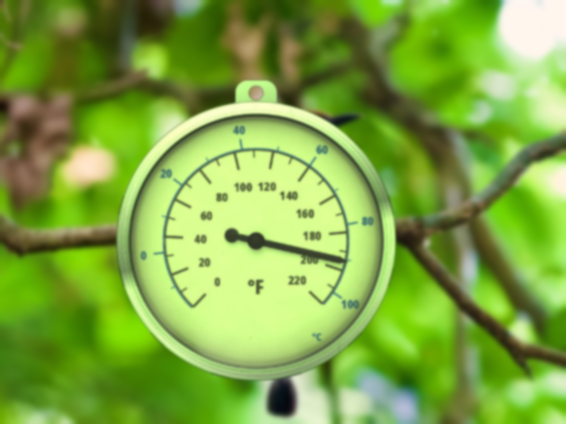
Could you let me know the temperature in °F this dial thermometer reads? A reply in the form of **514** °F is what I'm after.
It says **195** °F
